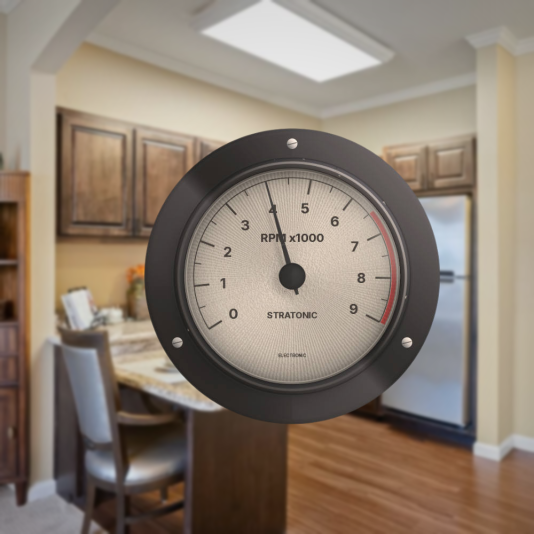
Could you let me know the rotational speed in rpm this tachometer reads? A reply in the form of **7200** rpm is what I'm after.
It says **4000** rpm
